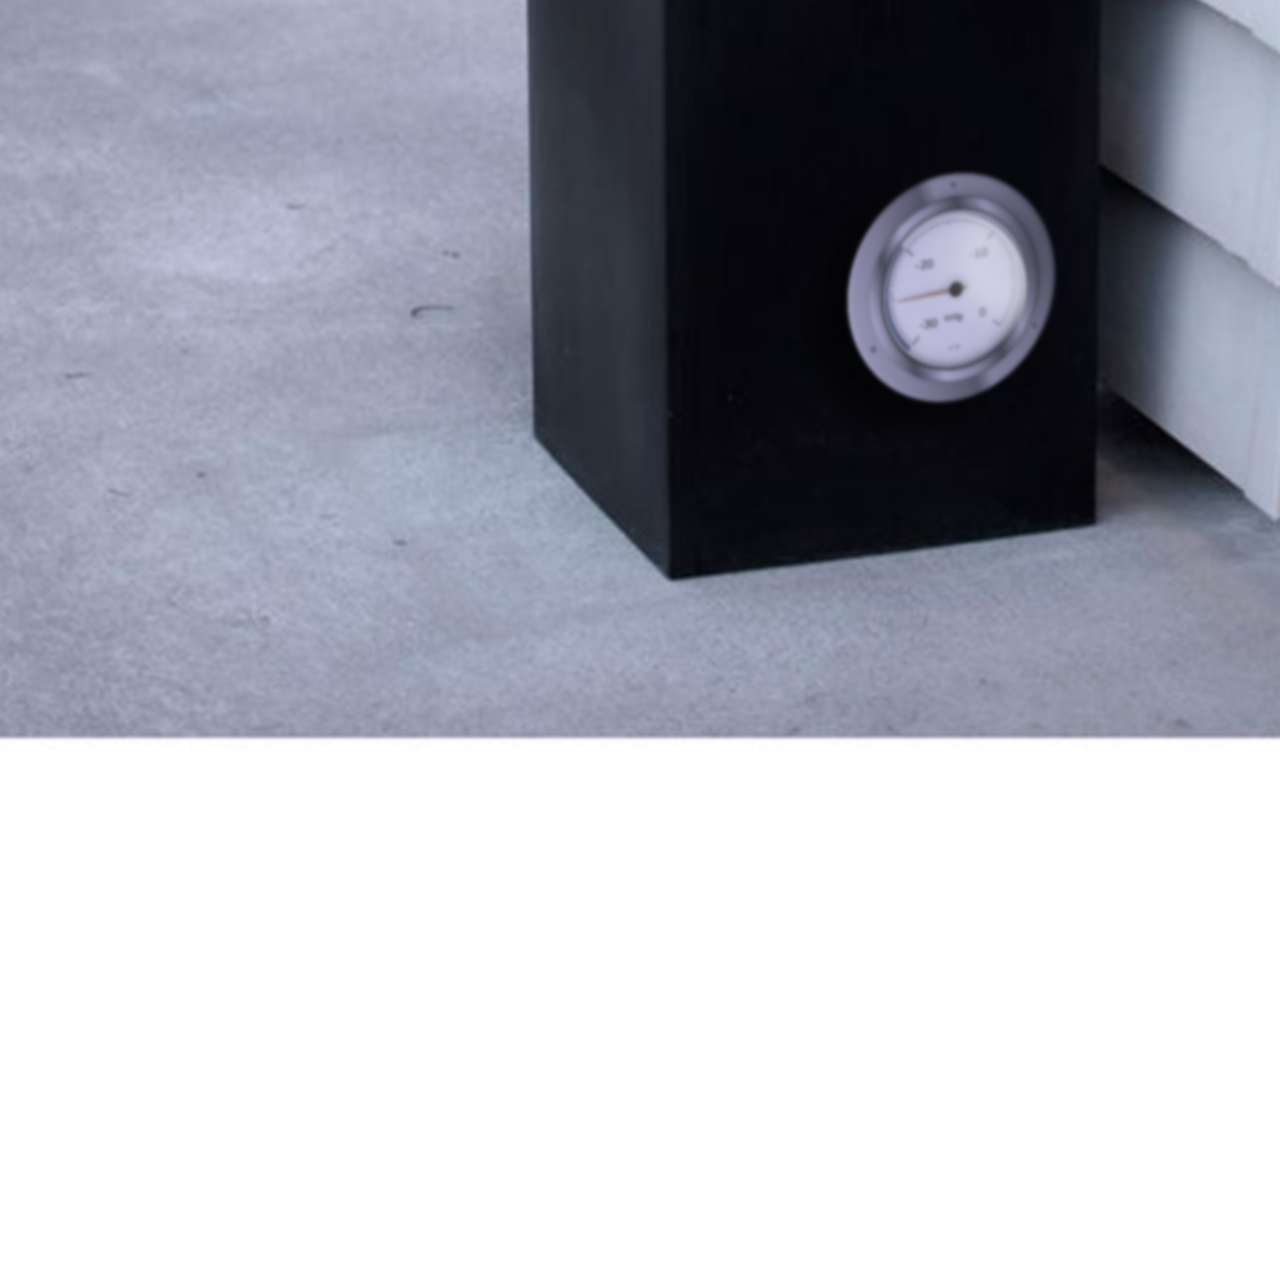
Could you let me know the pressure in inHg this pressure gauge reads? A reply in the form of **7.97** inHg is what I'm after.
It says **-25** inHg
